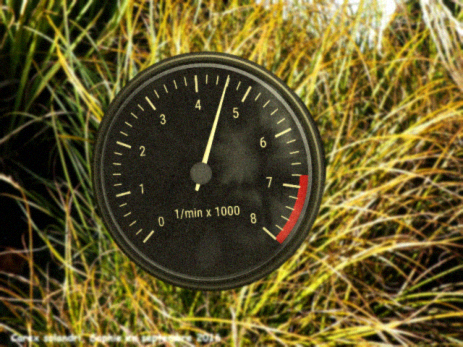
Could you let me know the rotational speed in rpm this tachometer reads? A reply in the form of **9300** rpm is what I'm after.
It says **4600** rpm
